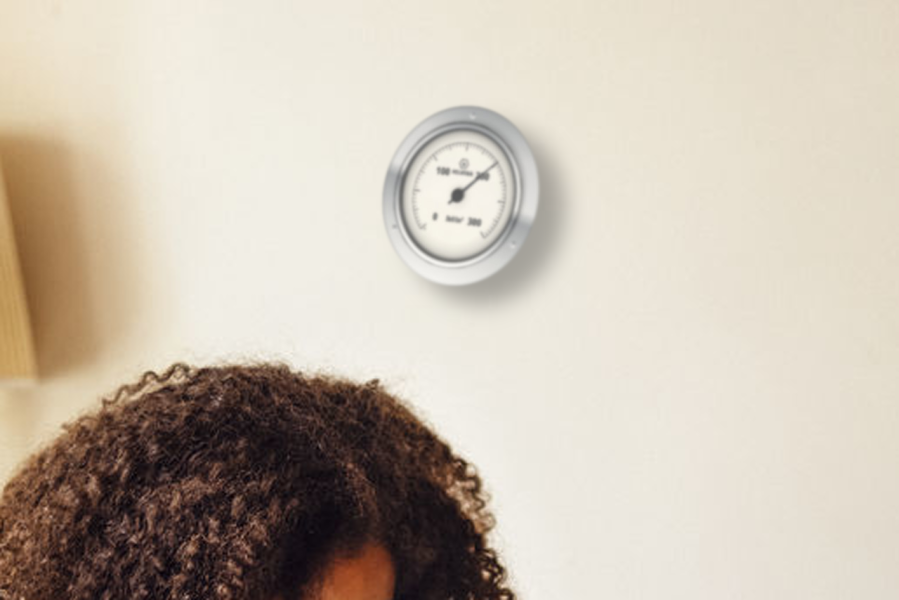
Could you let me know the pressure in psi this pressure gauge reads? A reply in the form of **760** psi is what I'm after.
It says **200** psi
